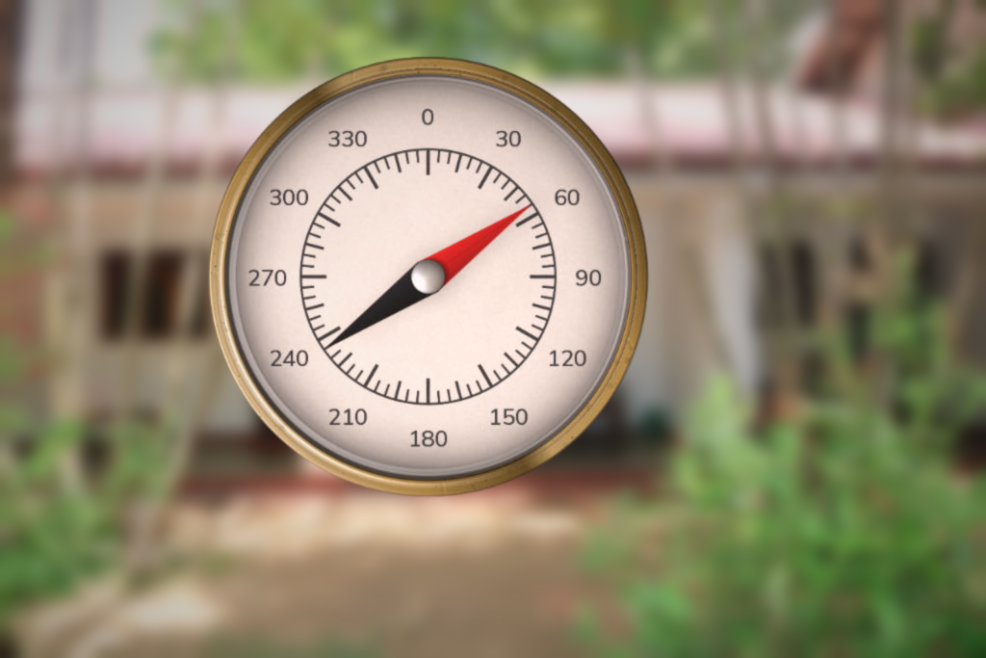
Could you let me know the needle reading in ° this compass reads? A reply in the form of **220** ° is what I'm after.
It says **55** °
